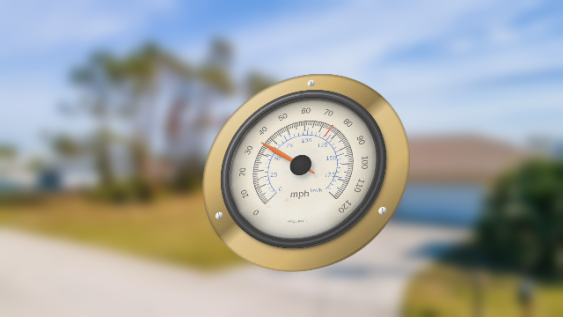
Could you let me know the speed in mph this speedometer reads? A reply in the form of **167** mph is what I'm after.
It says **35** mph
